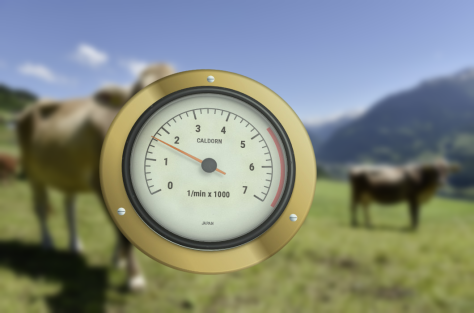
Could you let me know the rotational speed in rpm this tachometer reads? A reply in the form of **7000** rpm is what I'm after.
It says **1600** rpm
